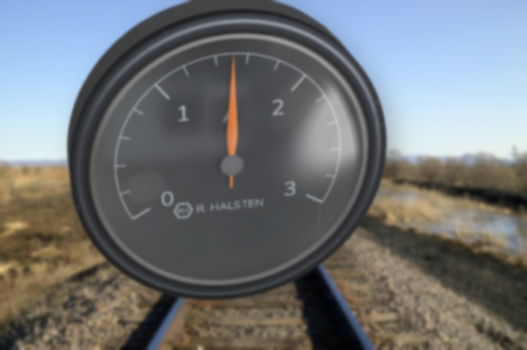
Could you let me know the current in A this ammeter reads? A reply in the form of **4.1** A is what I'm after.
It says **1.5** A
